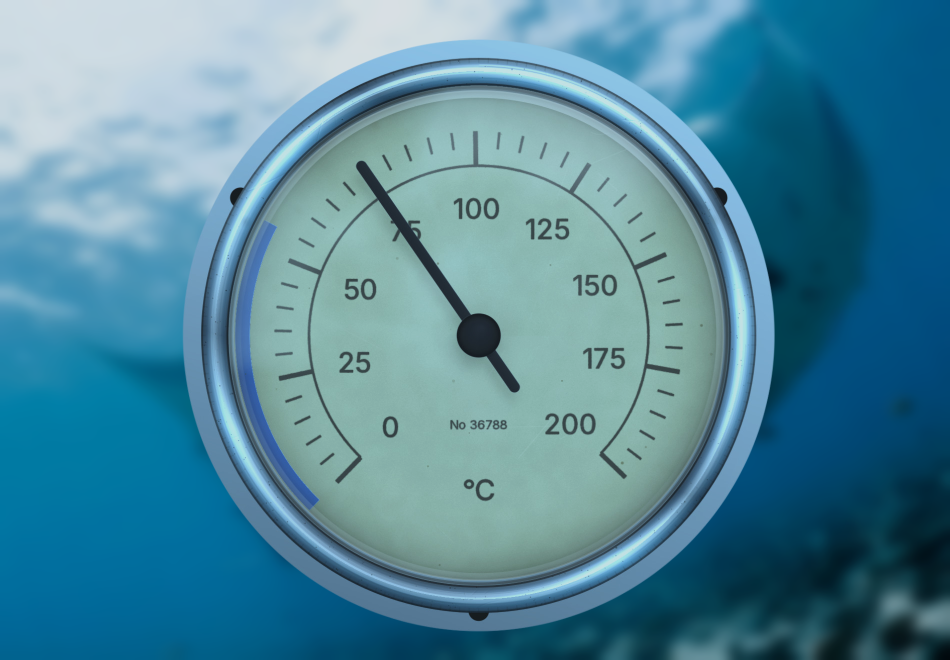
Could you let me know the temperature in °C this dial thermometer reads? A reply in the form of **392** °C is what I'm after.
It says **75** °C
